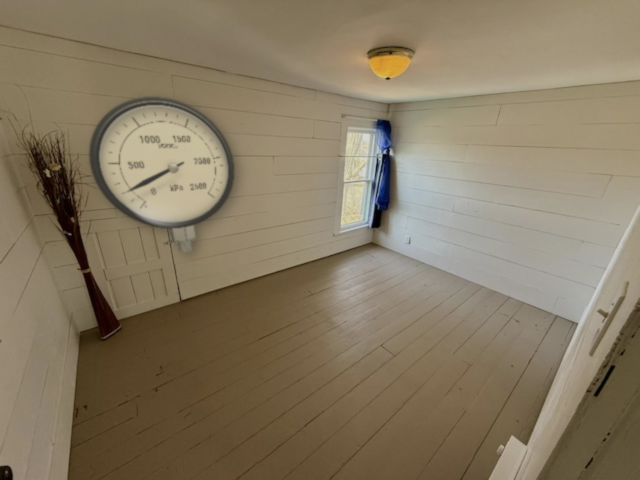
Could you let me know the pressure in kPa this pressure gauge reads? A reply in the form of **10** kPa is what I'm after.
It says **200** kPa
